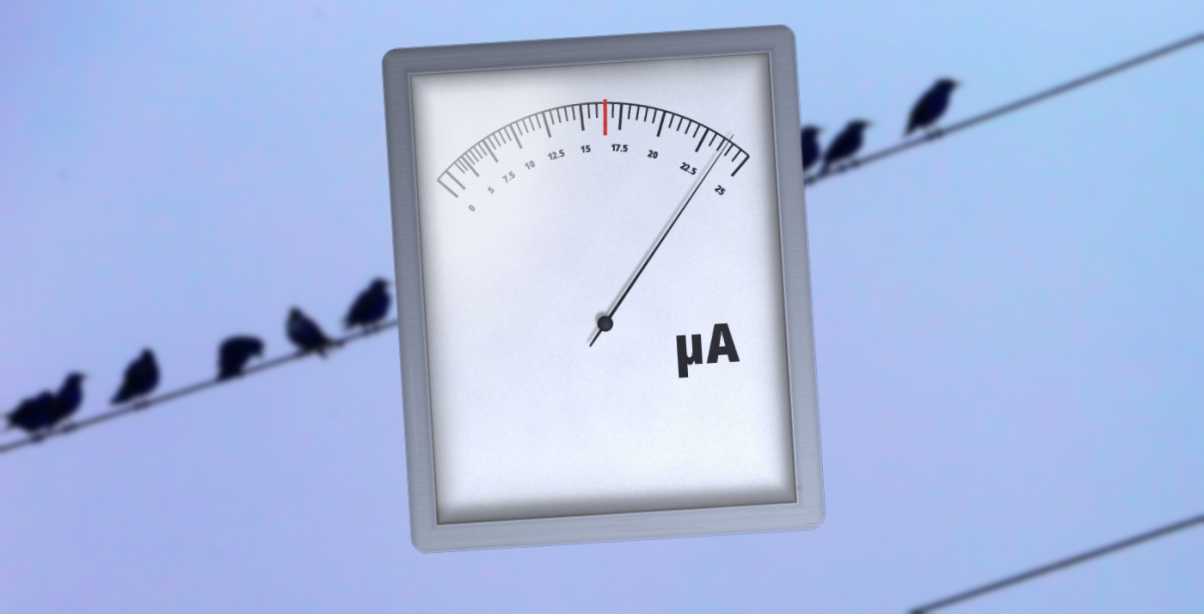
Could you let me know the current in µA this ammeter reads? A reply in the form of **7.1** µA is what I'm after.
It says **23.75** µA
